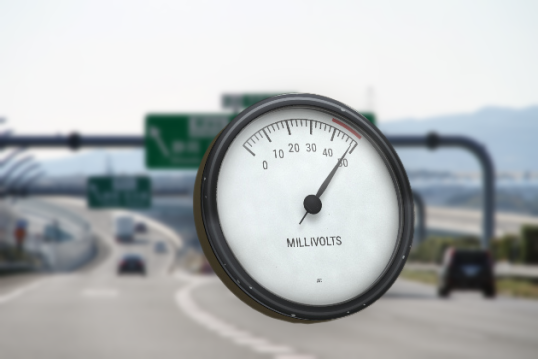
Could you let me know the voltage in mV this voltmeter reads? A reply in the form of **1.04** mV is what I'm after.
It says **48** mV
